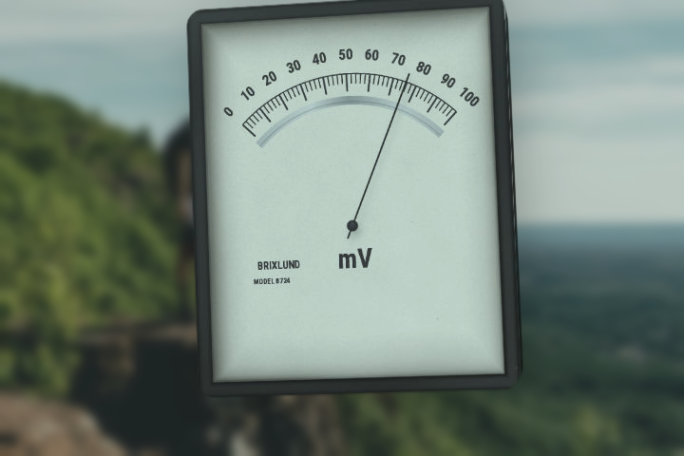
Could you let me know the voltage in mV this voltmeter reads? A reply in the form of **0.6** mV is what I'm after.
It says **76** mV
